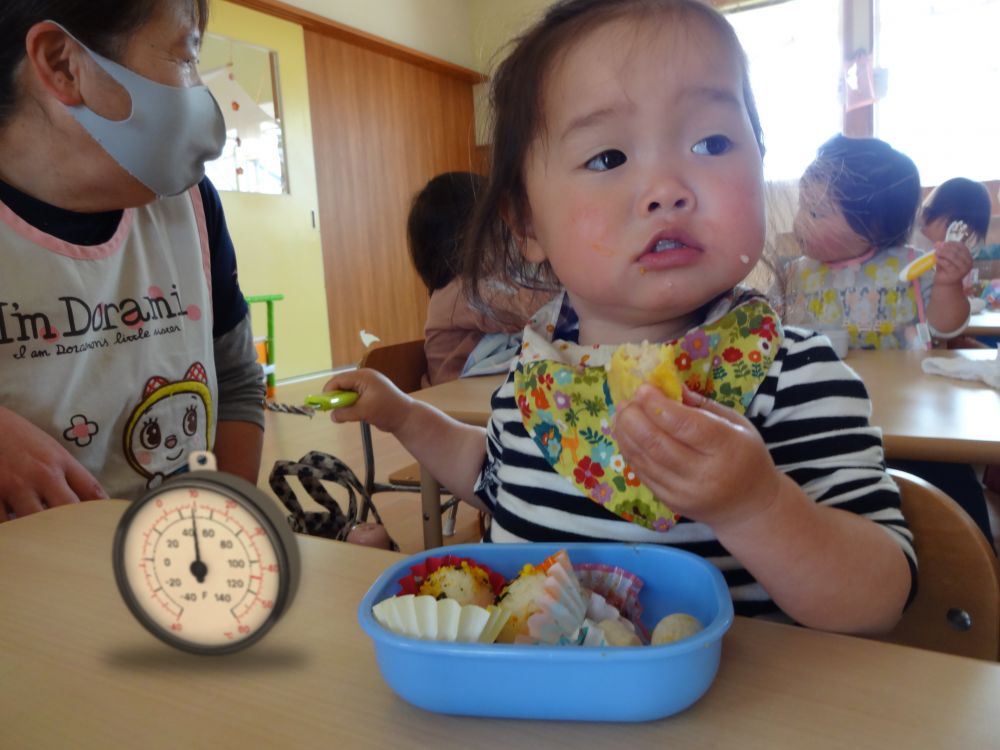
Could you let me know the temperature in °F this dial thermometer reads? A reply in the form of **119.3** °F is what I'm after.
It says **50** °F
